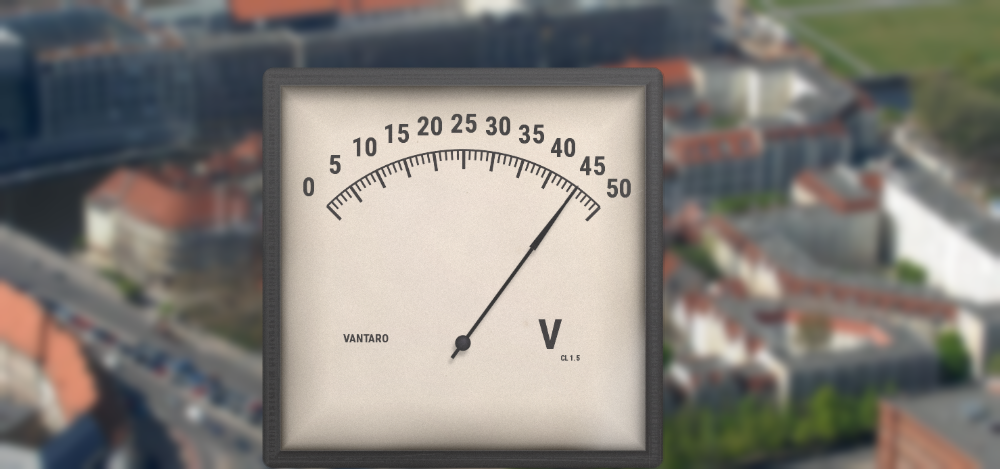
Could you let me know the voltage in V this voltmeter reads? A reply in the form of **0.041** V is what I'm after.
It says **45** V
